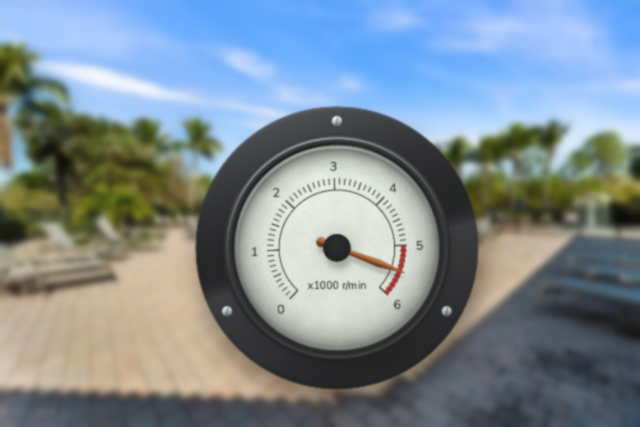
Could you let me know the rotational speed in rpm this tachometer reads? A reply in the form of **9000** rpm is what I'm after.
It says **5500** rpm
